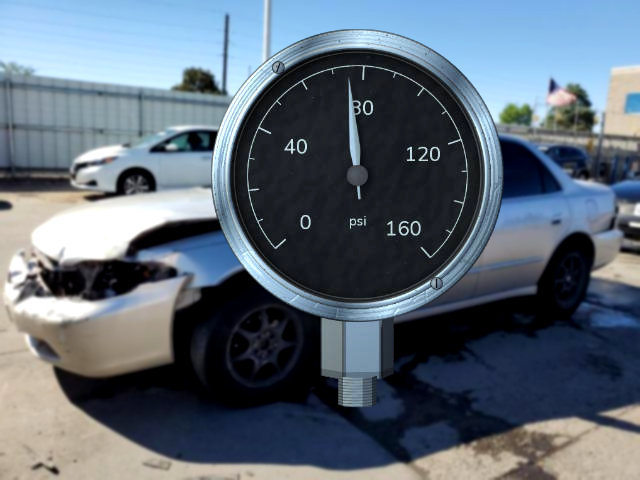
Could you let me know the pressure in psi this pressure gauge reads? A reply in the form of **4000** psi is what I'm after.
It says **75** psi
